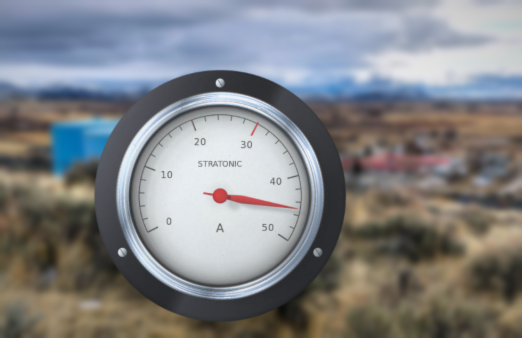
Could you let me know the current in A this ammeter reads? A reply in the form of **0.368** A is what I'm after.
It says **45** A
